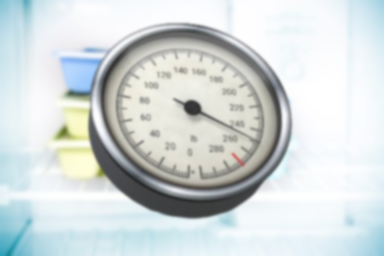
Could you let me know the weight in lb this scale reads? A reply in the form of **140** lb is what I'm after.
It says **250** lb
